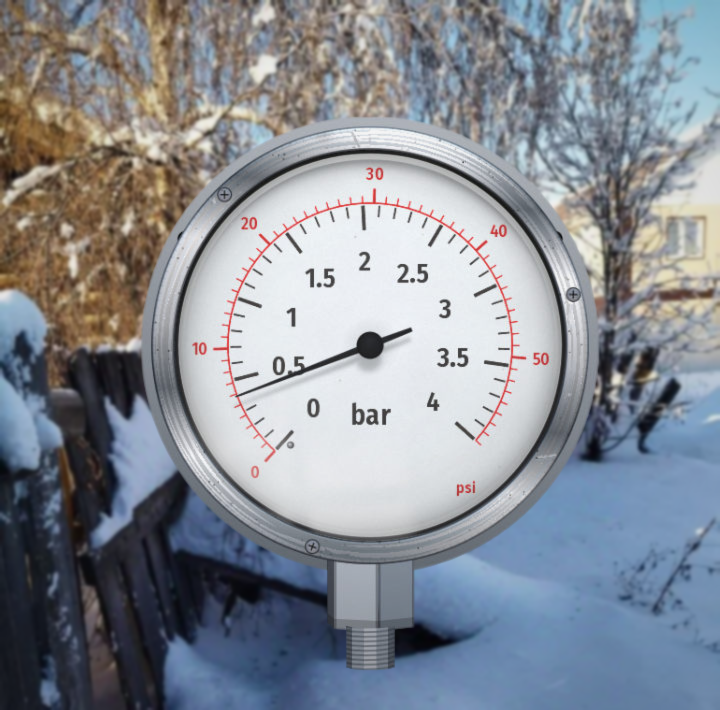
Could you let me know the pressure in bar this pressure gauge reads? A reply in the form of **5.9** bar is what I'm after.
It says **0.4** bar
